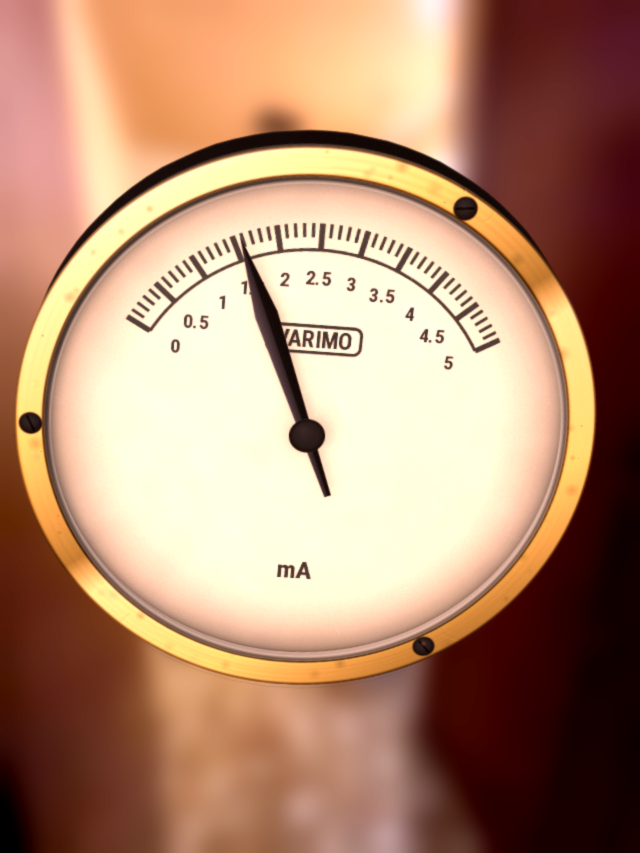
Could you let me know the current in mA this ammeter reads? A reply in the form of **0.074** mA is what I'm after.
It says **1.6** mA
